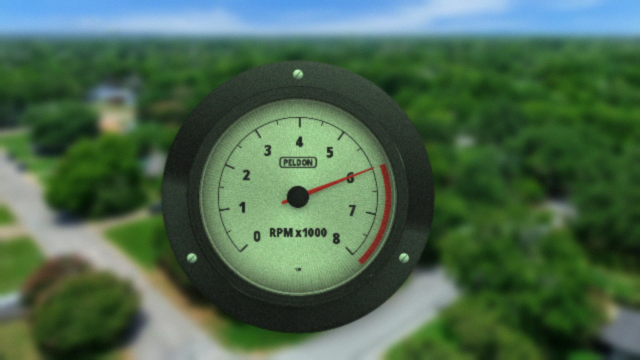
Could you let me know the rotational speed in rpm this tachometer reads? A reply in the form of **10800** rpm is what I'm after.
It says **6000** rpm
